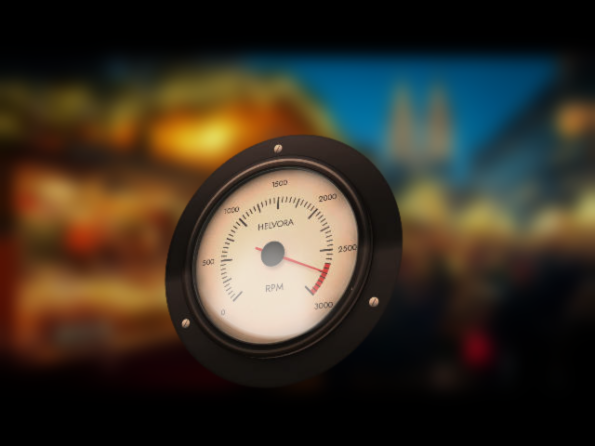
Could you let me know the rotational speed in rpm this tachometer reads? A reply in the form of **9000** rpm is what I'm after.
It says **2750** rpm
